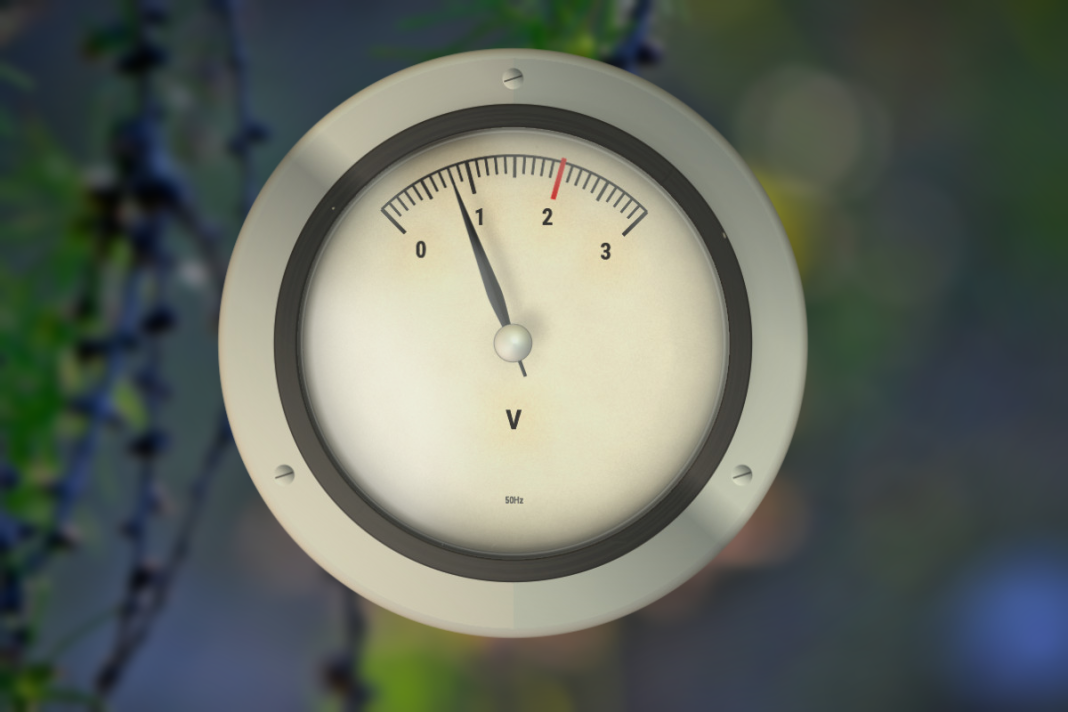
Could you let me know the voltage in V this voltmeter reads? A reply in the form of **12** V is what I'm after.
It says **0.8** V
